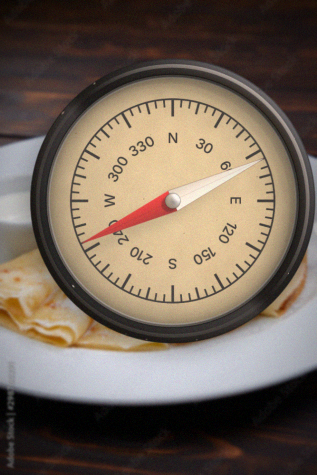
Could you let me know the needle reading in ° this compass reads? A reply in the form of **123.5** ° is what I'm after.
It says **245** °
